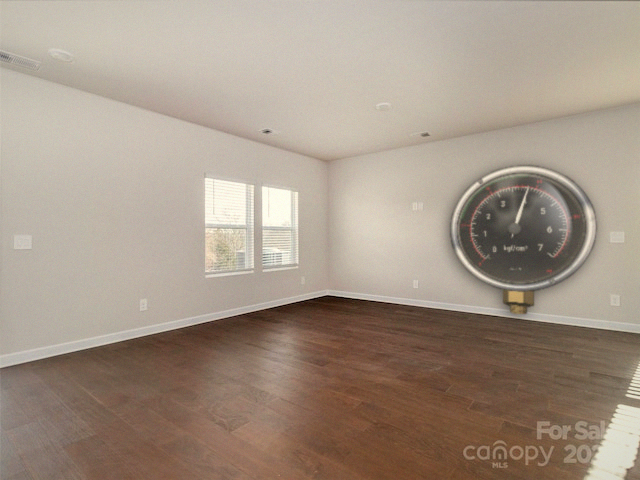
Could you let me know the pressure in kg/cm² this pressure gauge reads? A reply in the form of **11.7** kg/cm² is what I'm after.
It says **4** kg/cm²
